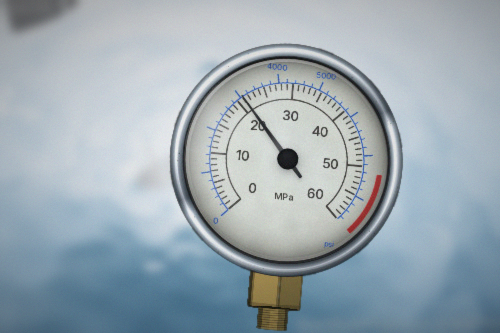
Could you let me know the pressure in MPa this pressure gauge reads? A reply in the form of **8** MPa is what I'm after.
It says **21** MPa
